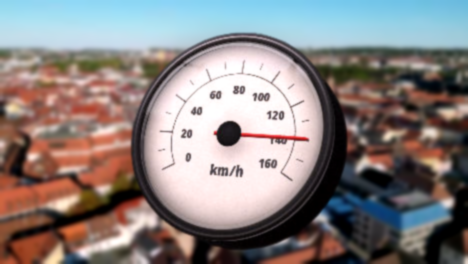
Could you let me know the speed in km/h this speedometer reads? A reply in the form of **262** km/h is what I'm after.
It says **140** km/h
